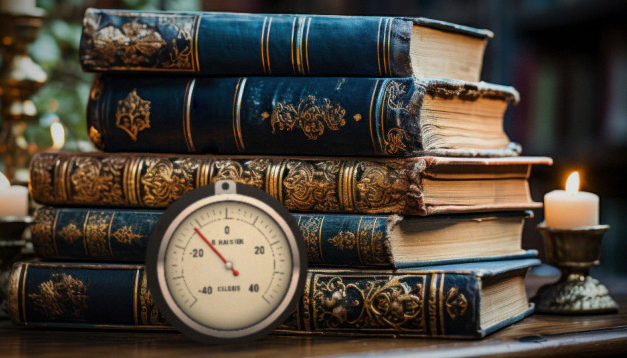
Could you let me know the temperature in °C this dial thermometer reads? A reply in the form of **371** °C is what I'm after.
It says **-12** °C
